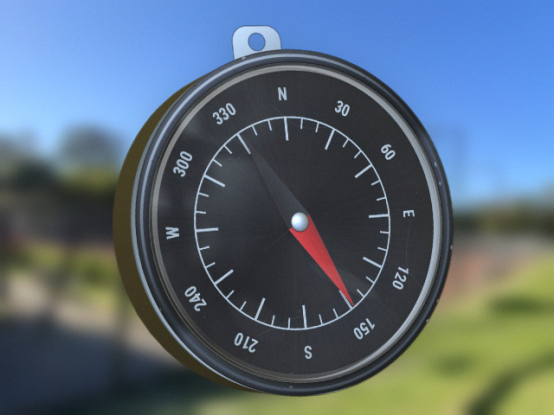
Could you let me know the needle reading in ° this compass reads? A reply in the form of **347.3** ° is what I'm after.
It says **150** °
